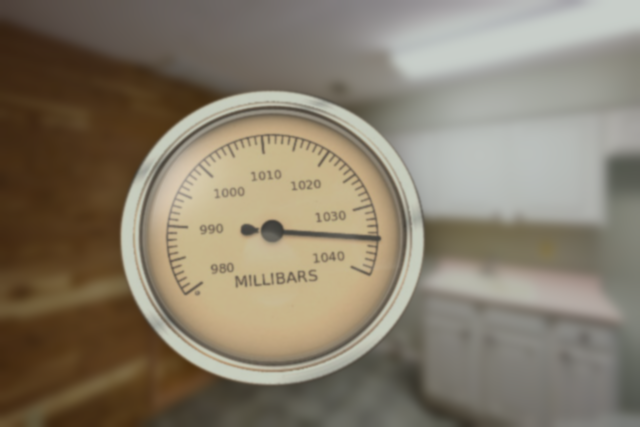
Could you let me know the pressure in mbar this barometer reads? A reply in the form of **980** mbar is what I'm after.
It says **1035** mbar
